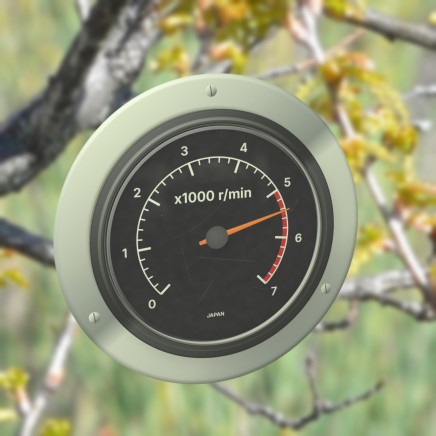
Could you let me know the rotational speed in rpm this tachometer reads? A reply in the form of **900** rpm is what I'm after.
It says **5400** rpm
